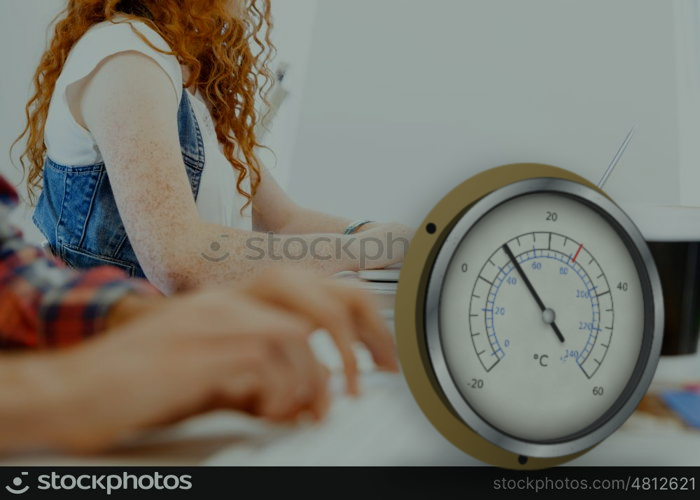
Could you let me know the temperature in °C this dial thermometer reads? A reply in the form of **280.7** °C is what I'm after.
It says **8** °C
